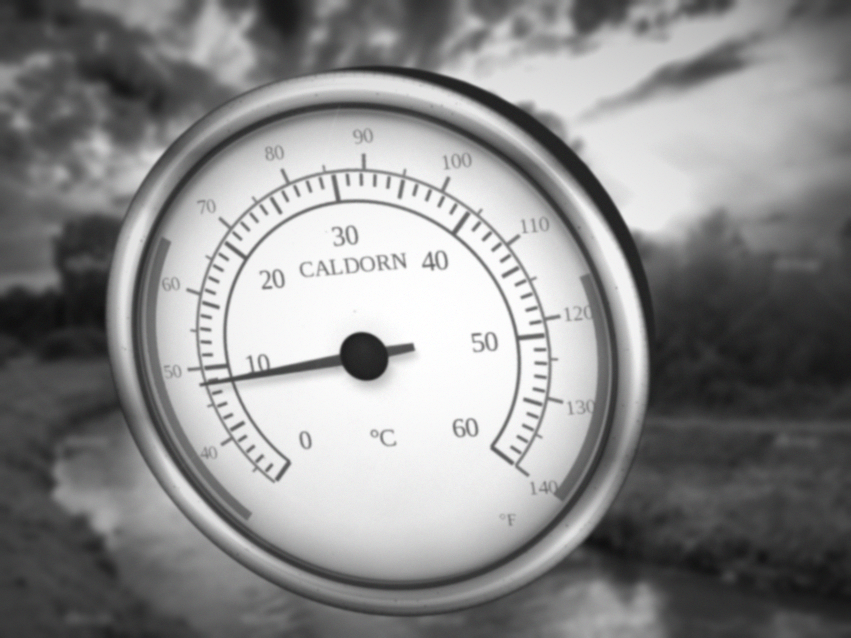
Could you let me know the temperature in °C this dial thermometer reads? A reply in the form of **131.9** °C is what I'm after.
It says **9** °C
